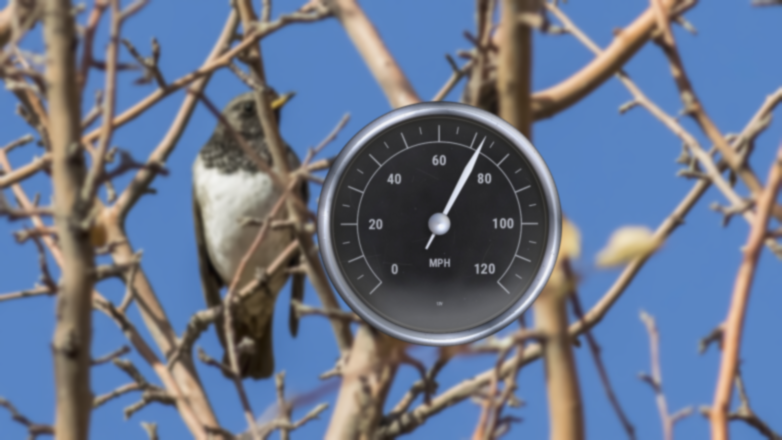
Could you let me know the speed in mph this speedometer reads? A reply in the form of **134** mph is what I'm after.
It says **72.5** mph
